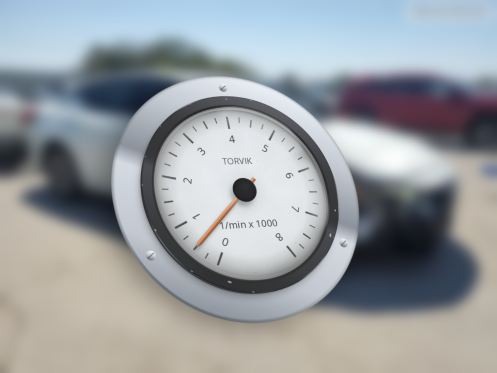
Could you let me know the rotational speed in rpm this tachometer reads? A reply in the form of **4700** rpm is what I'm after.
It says **500** rpm
